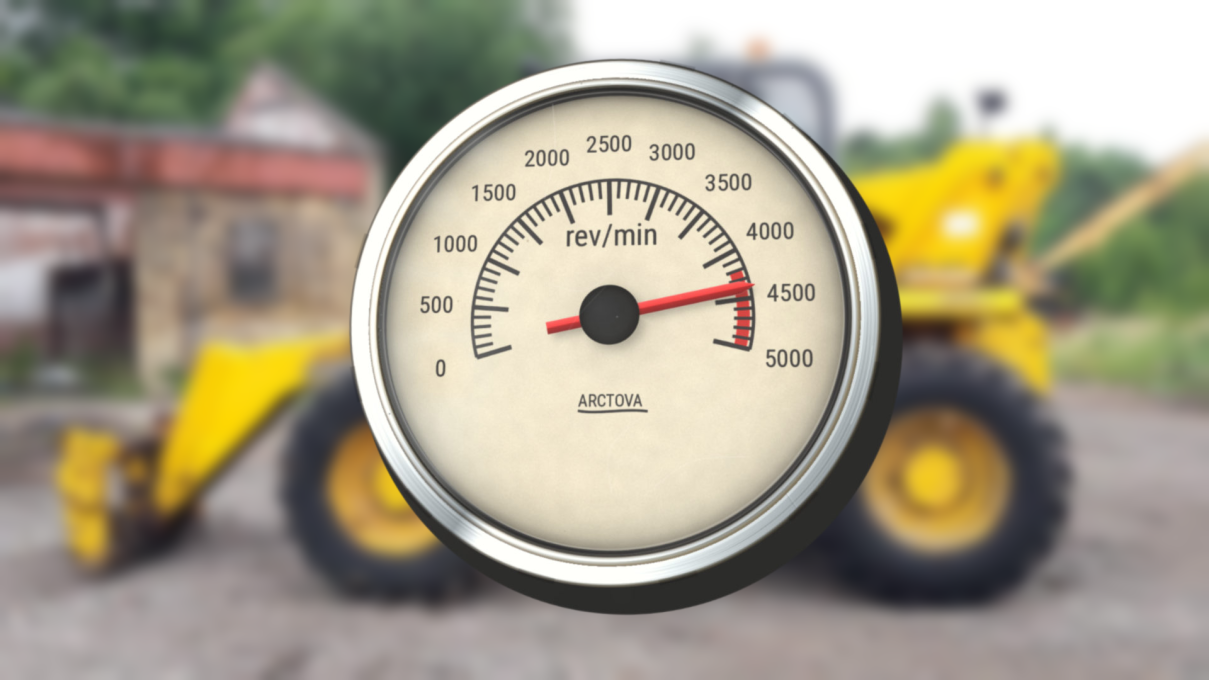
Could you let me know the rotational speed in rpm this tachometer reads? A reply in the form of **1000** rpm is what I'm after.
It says **4400** rpm
